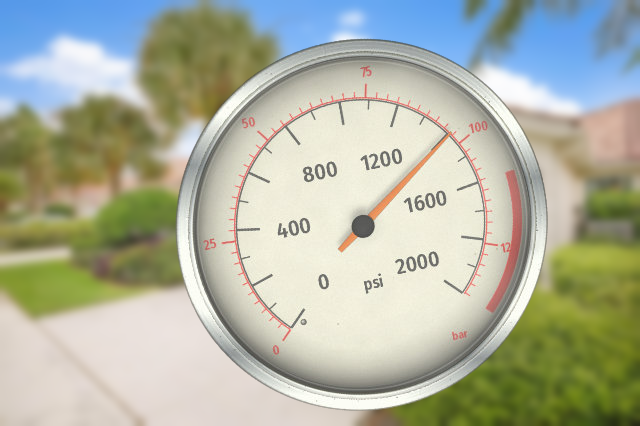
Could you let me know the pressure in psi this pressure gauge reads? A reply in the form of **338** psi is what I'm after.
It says **1400** psi
